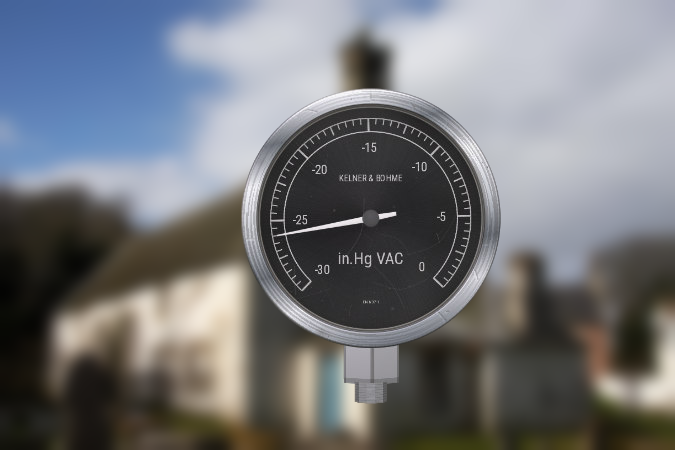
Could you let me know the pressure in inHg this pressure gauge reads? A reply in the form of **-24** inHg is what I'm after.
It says **-26** inHg
